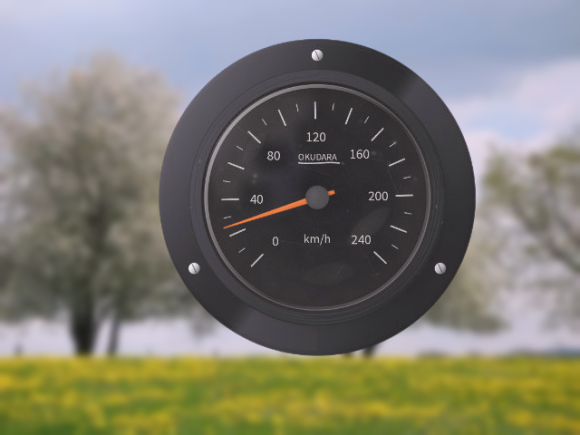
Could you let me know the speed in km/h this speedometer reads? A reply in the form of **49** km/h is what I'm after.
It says **25** km/h
